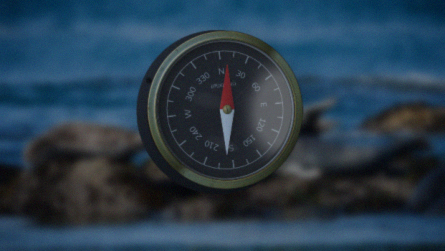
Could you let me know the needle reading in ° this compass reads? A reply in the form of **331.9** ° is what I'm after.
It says **7.5** °
